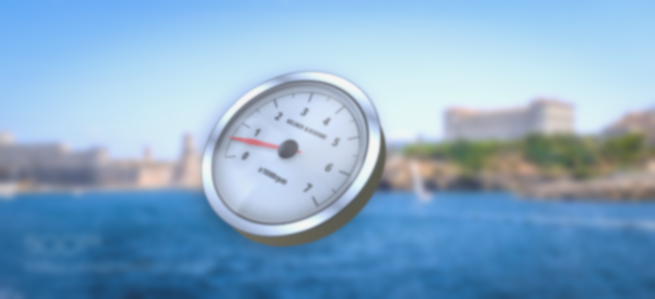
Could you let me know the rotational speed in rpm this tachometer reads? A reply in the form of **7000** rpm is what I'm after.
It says **500** rpm
